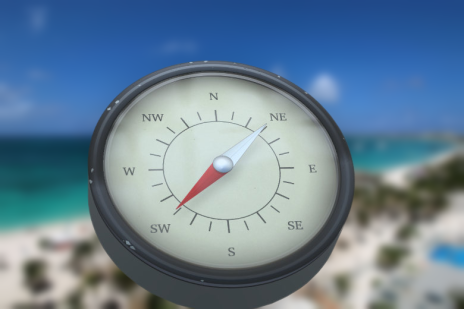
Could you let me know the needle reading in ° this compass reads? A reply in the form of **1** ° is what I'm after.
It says **225** °
